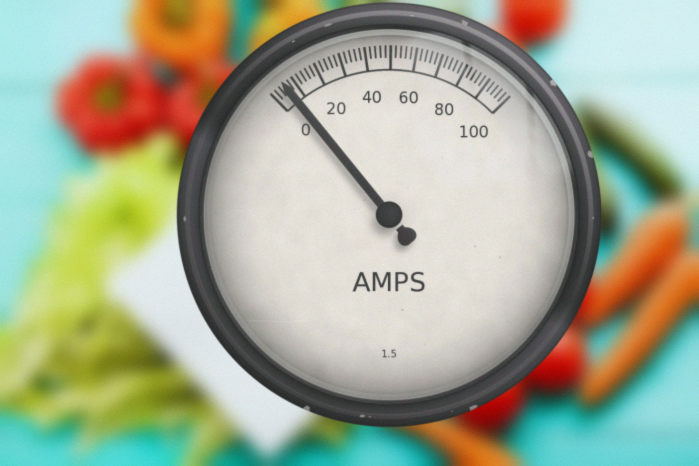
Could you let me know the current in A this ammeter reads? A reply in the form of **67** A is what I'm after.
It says **6** A
